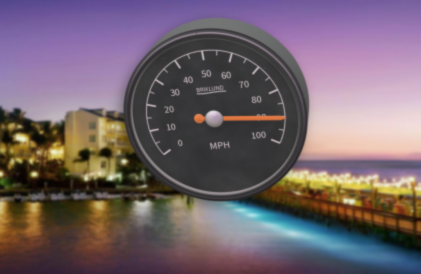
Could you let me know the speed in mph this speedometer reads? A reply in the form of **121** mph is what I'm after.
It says **90** mph
